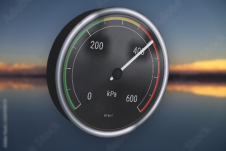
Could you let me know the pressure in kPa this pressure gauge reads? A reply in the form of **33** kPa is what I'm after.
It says **400** kPa
